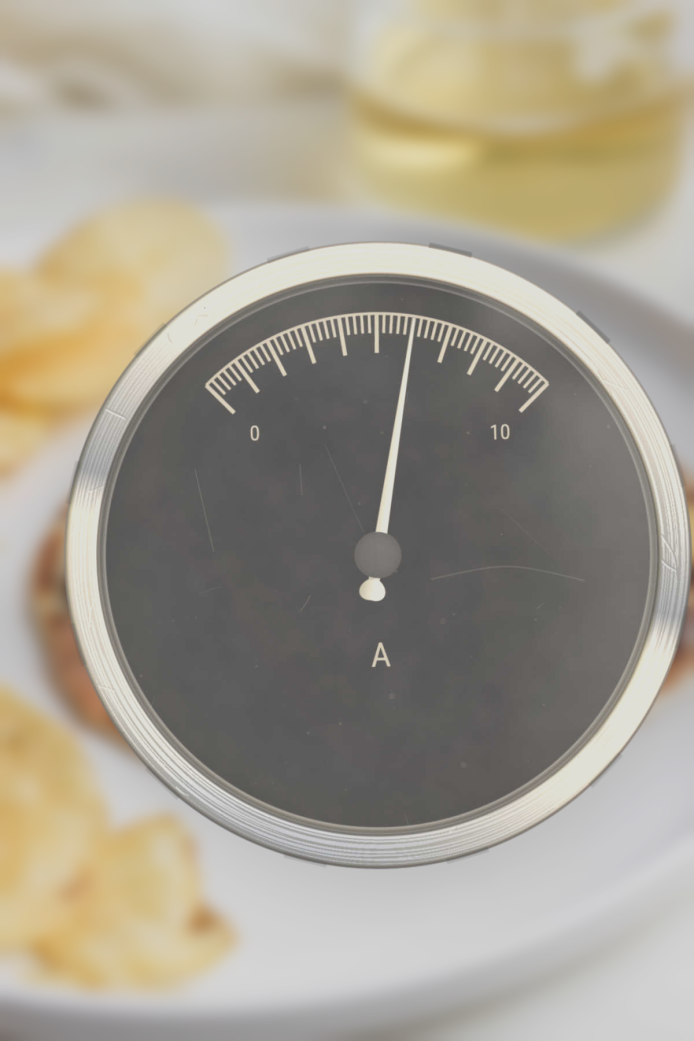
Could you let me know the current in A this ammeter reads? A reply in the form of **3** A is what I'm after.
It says **6** A
